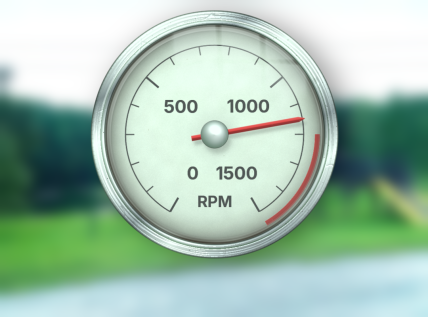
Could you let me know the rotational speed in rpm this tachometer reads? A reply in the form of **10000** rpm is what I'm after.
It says **1150** rpm
